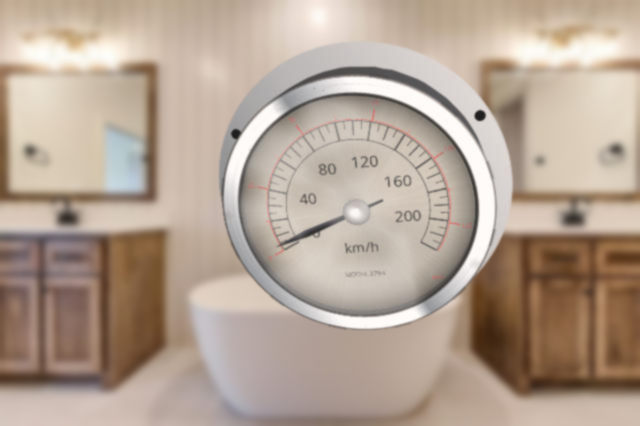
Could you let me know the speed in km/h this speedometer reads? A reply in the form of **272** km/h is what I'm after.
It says **5** km/h
